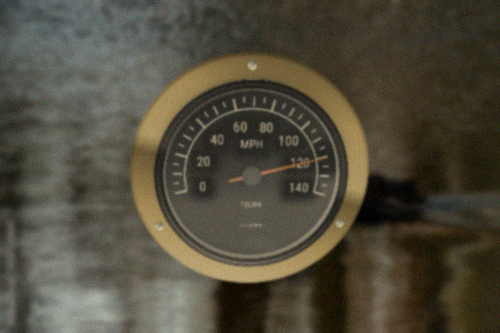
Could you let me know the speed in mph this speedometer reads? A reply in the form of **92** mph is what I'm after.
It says **120** mph
